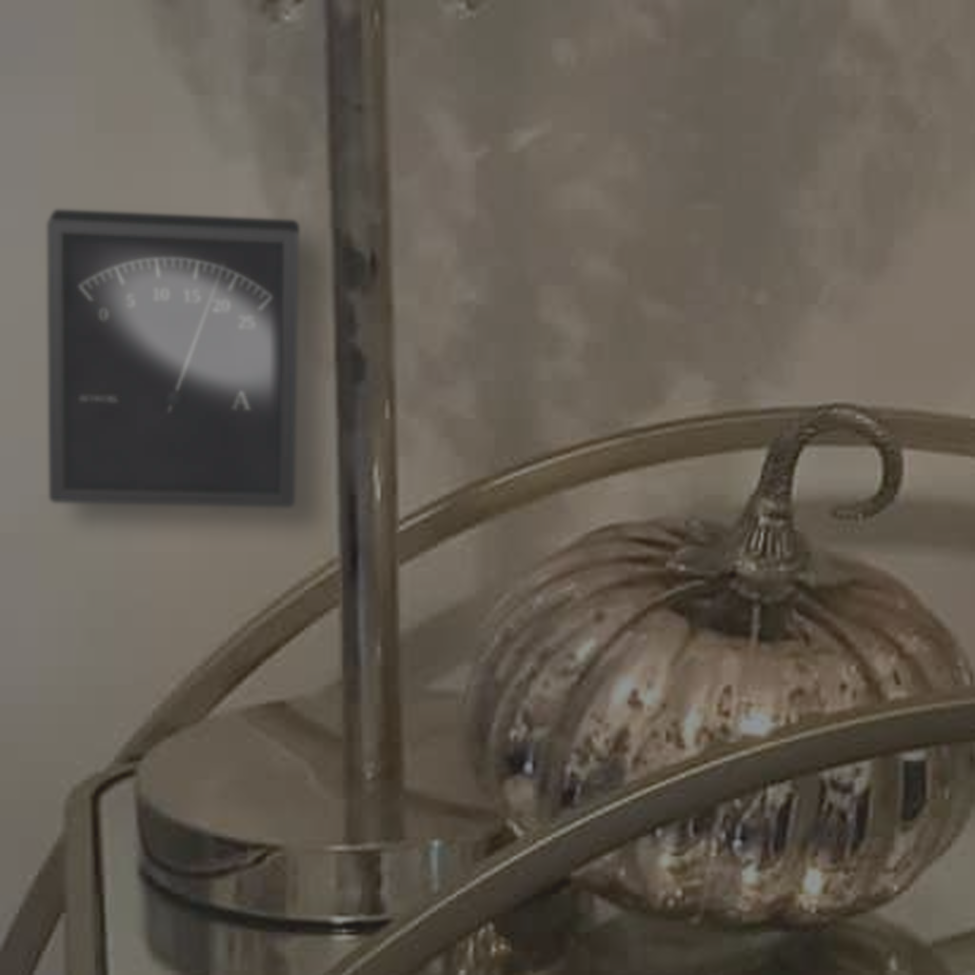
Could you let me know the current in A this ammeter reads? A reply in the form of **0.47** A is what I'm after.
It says **18** A
